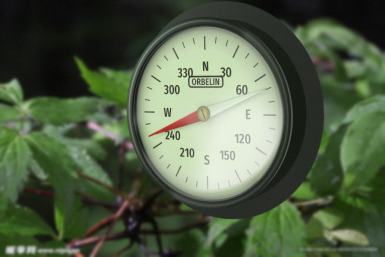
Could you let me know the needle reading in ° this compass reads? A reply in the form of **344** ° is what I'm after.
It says **250** °
